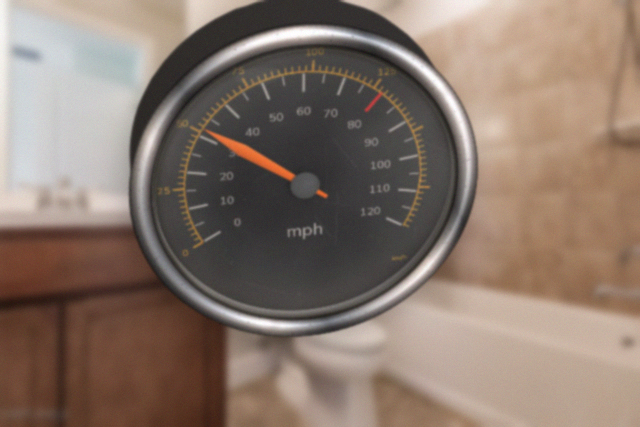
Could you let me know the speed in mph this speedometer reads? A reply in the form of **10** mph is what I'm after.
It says **32.5** mph
